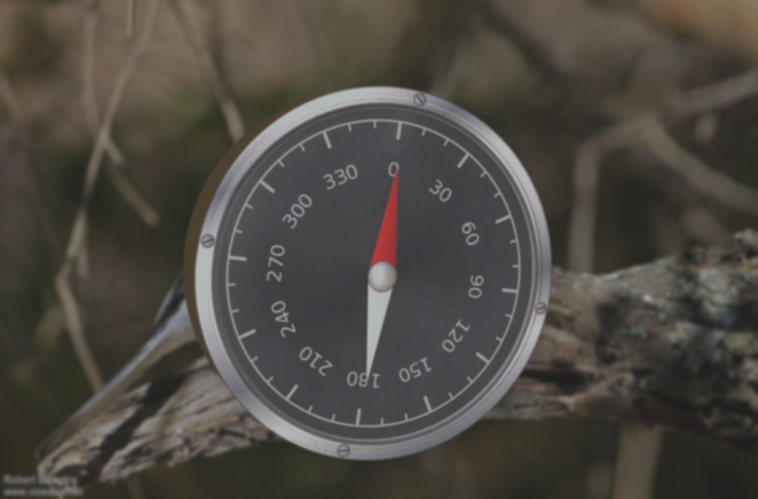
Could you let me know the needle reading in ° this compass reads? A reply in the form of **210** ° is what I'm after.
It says **0** °
